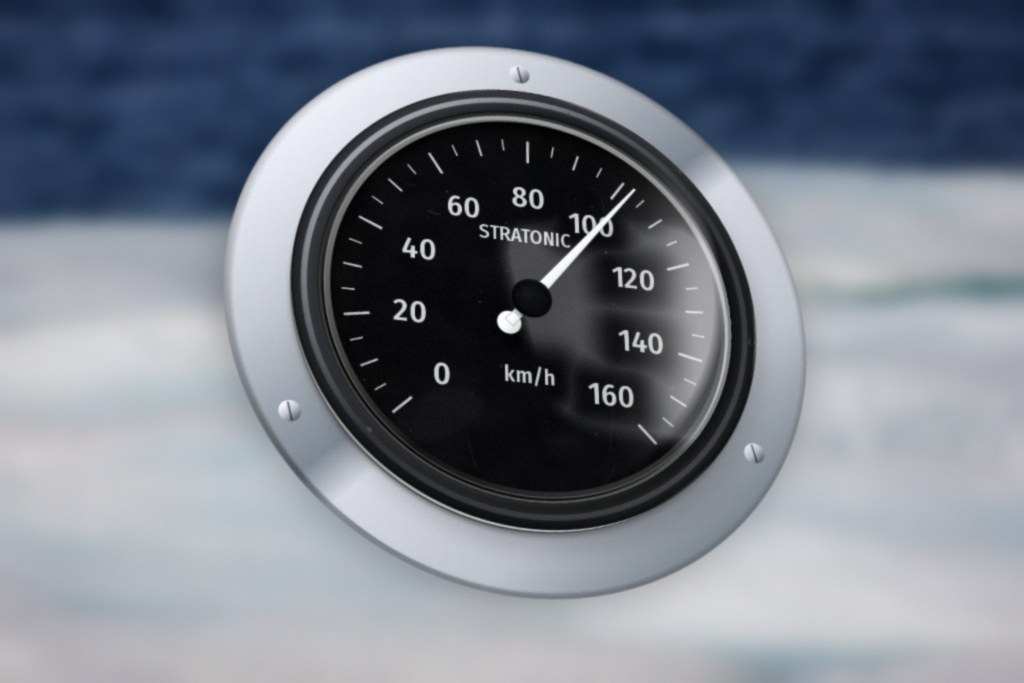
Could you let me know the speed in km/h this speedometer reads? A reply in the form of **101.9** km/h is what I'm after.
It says **102.5** km/h
